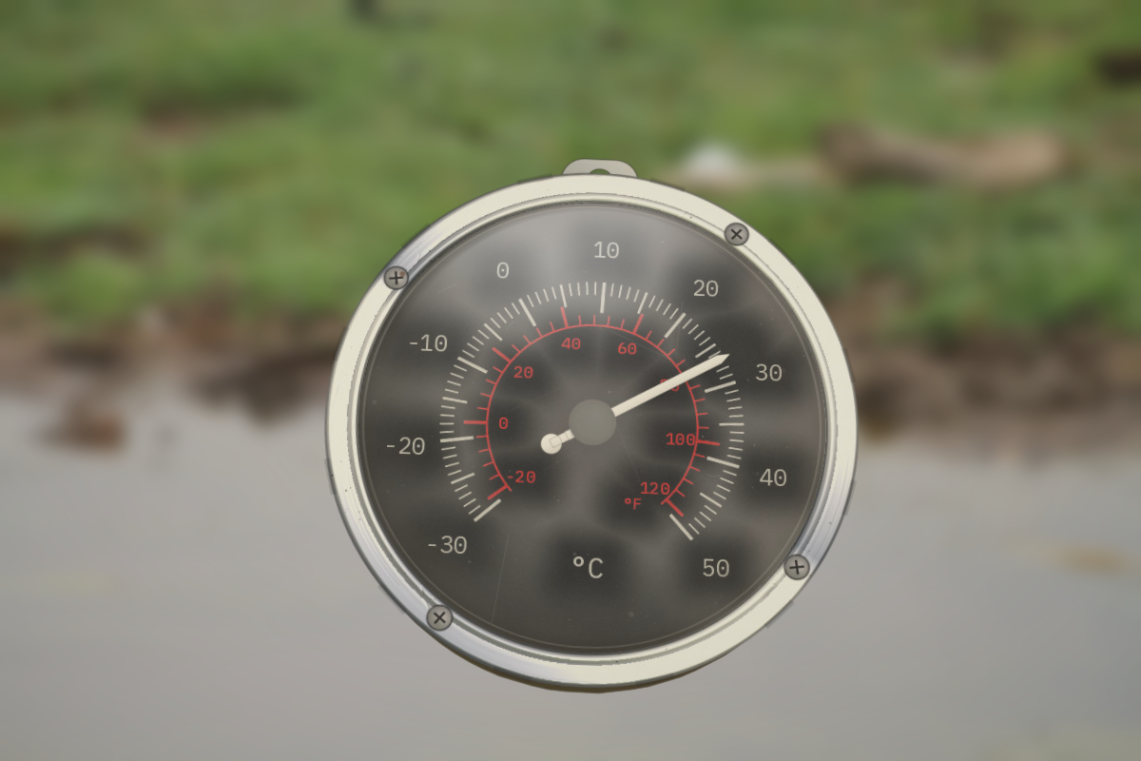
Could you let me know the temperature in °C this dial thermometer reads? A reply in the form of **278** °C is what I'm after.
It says **27** °C
